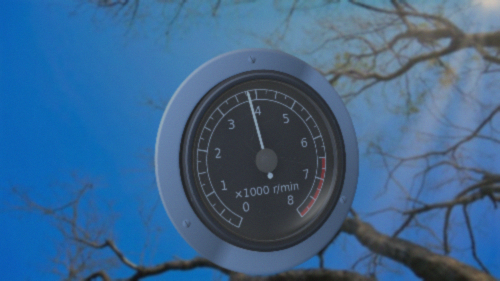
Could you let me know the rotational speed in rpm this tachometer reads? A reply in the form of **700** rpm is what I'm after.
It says **3750** rpm
